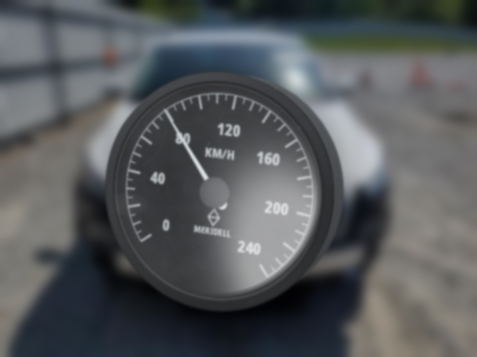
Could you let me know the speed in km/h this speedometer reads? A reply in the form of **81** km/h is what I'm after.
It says **80** km/h
